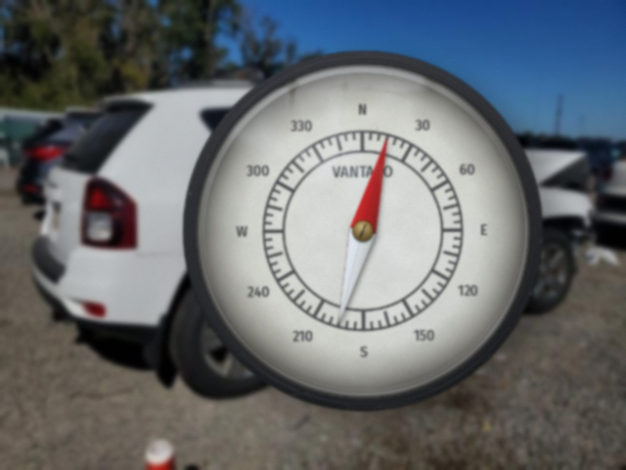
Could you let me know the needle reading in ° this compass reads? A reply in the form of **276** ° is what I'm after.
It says **15** °
